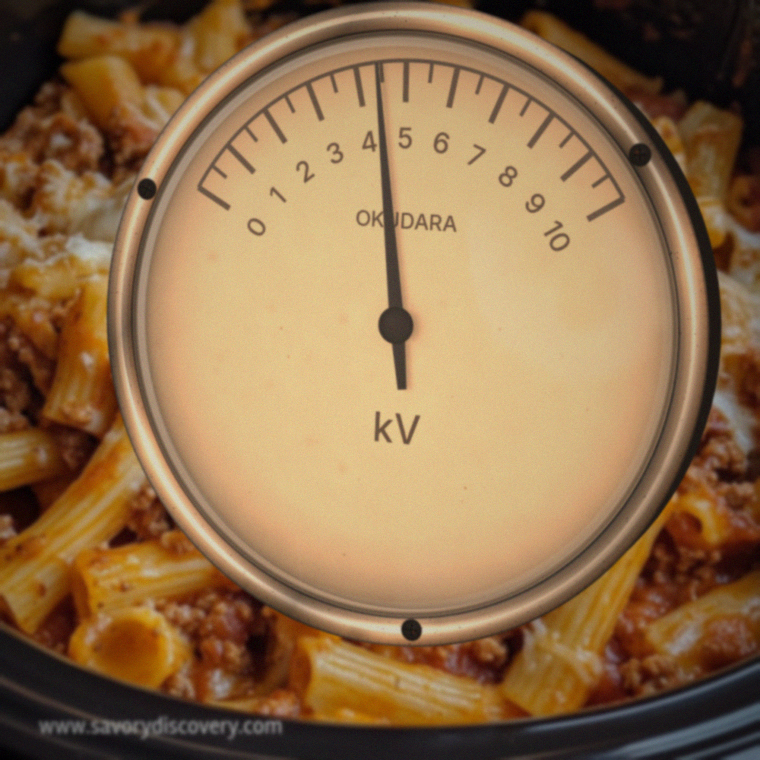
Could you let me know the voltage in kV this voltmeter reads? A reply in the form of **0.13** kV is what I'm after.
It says **4.5** kV
